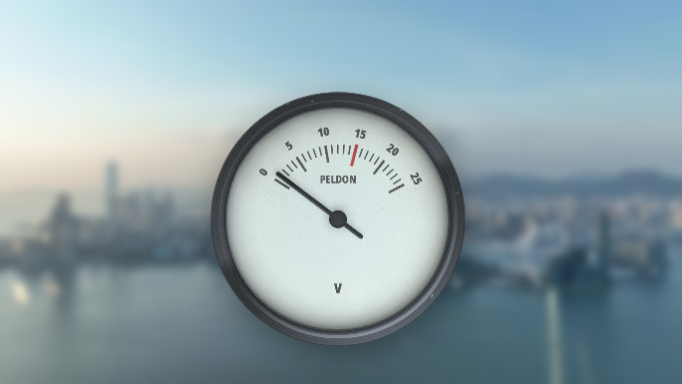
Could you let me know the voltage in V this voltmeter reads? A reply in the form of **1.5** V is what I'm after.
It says **1** V
